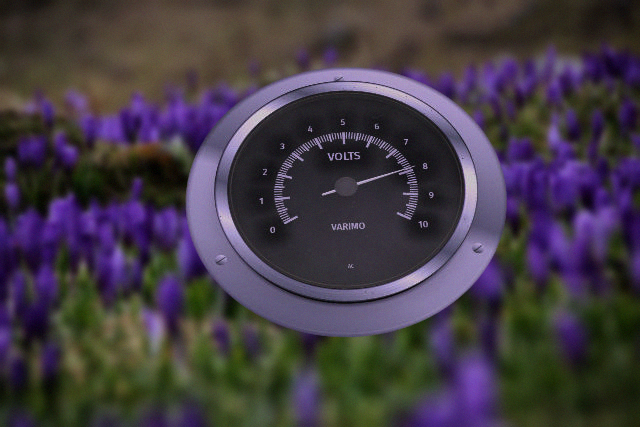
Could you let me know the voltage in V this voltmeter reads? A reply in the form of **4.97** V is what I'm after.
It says **8** V
